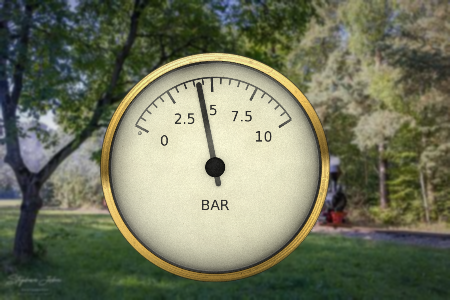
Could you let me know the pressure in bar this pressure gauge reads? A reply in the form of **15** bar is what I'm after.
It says **4.25** bar
